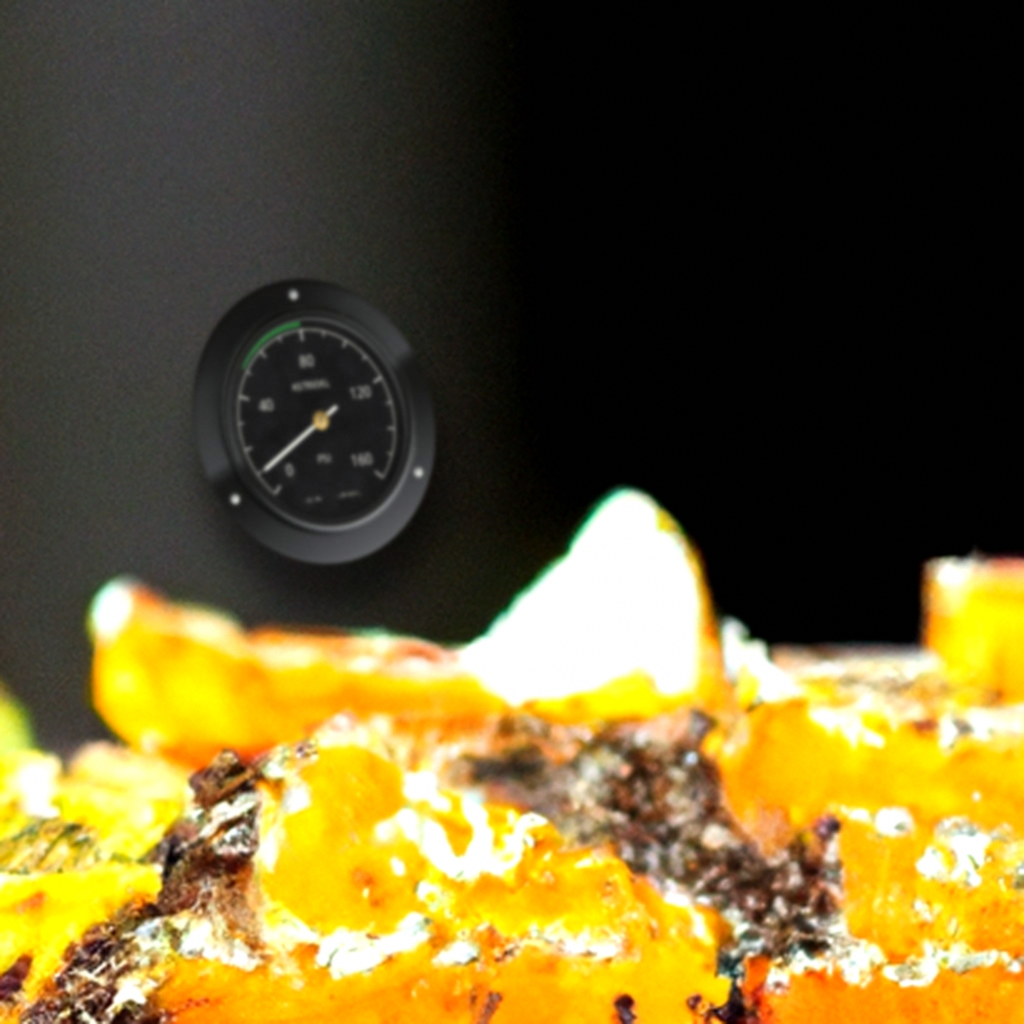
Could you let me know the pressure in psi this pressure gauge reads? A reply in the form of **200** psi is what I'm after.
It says **10** psi
